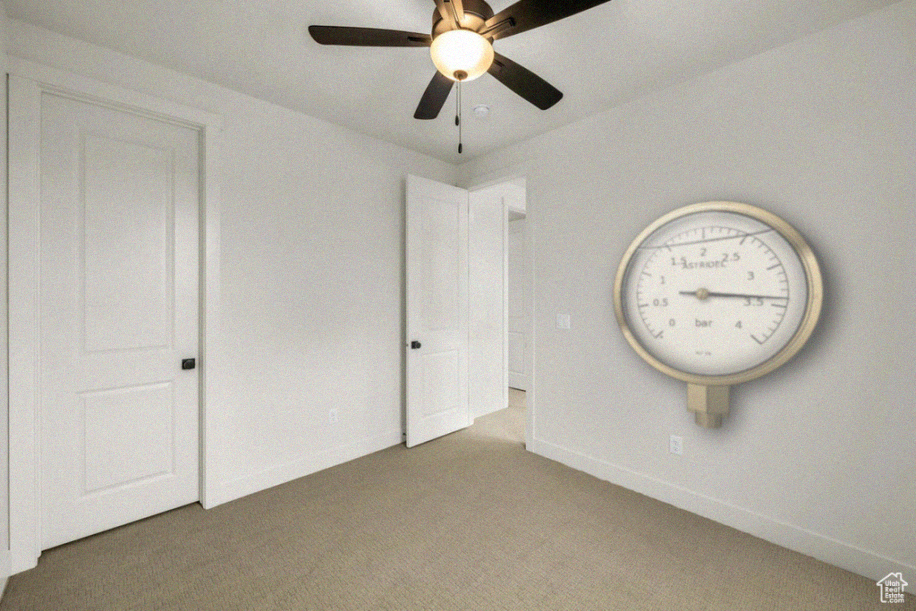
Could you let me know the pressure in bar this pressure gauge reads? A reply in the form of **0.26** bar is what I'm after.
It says **3.4** bar
